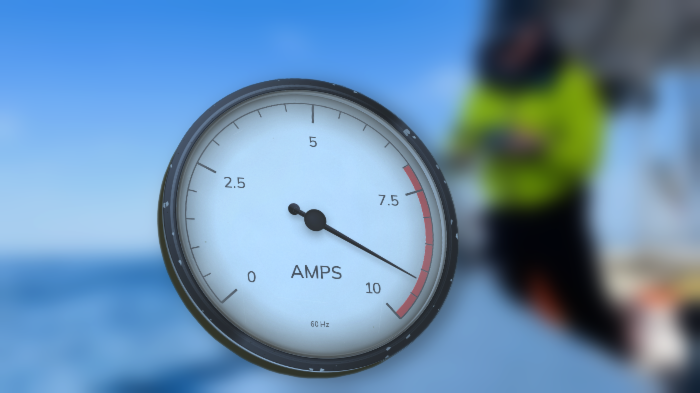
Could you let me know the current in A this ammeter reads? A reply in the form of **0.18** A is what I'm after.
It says **9.25** A
